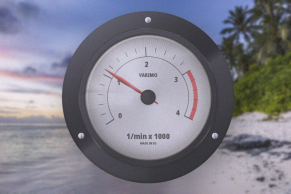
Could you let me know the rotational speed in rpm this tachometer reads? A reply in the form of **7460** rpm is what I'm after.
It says **1100** rpm
